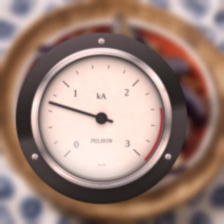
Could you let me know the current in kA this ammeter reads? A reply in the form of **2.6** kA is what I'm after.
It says **0.7** kA
